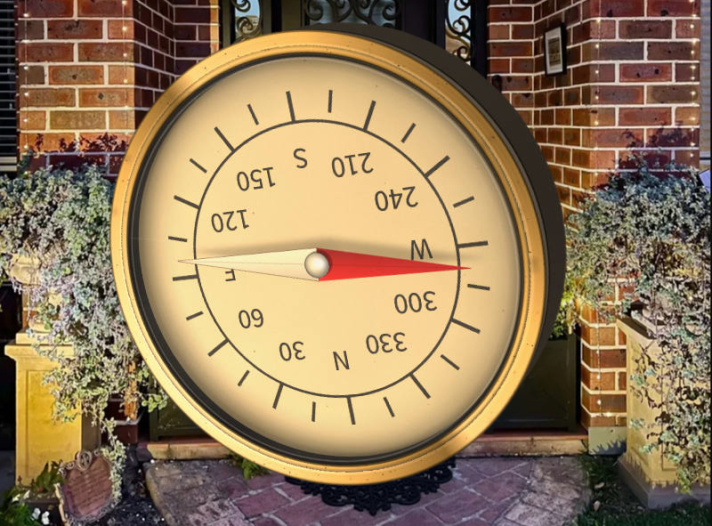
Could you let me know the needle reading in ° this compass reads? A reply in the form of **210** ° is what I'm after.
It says **277.5** °
